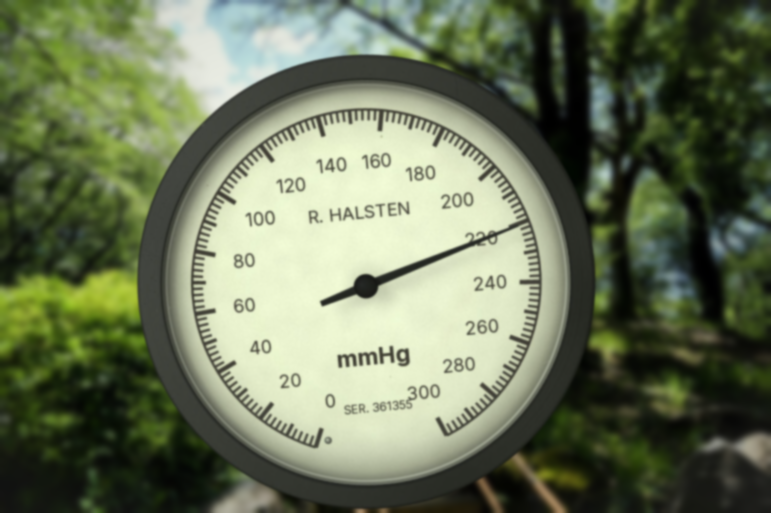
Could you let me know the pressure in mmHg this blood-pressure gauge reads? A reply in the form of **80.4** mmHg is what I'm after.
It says **220** mmHg
